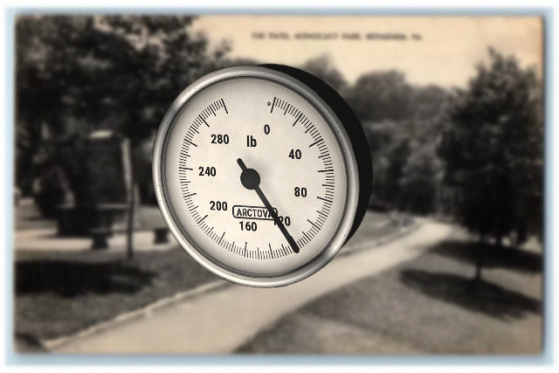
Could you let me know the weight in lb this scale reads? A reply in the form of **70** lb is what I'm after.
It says **120** lb
